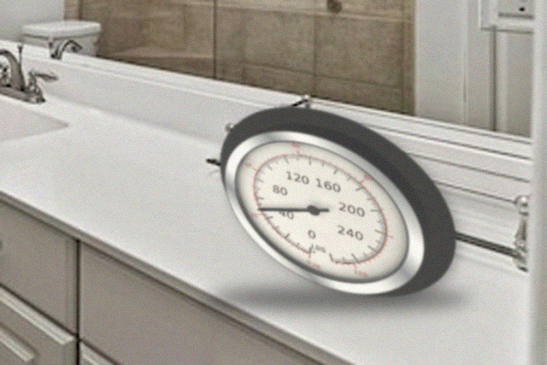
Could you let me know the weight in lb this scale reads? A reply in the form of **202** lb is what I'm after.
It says **50** lb
